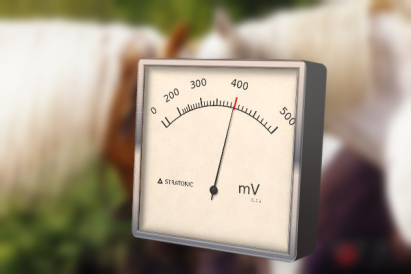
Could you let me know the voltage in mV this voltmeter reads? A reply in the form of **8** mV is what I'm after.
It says **400** mV
